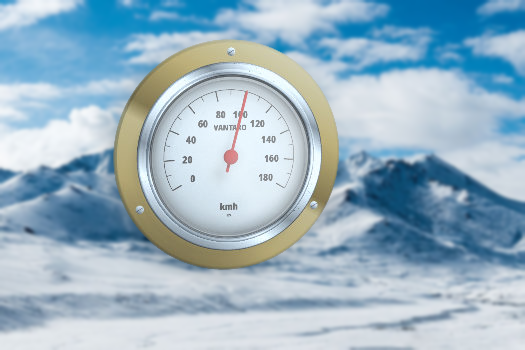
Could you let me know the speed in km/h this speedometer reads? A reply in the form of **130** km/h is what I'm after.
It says **100** km/h
